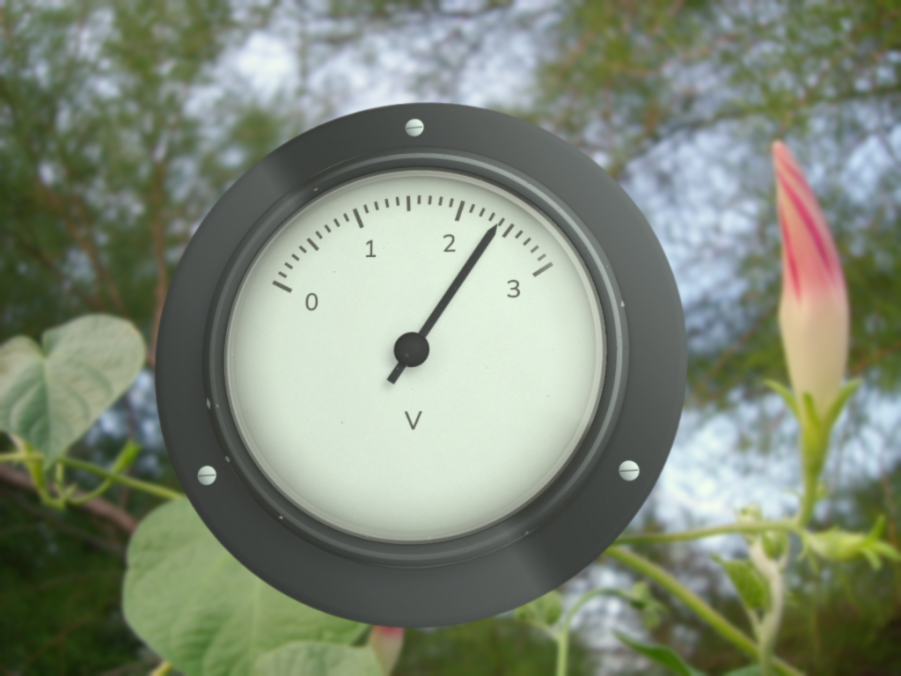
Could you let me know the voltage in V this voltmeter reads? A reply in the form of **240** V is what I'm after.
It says **2.4** V
